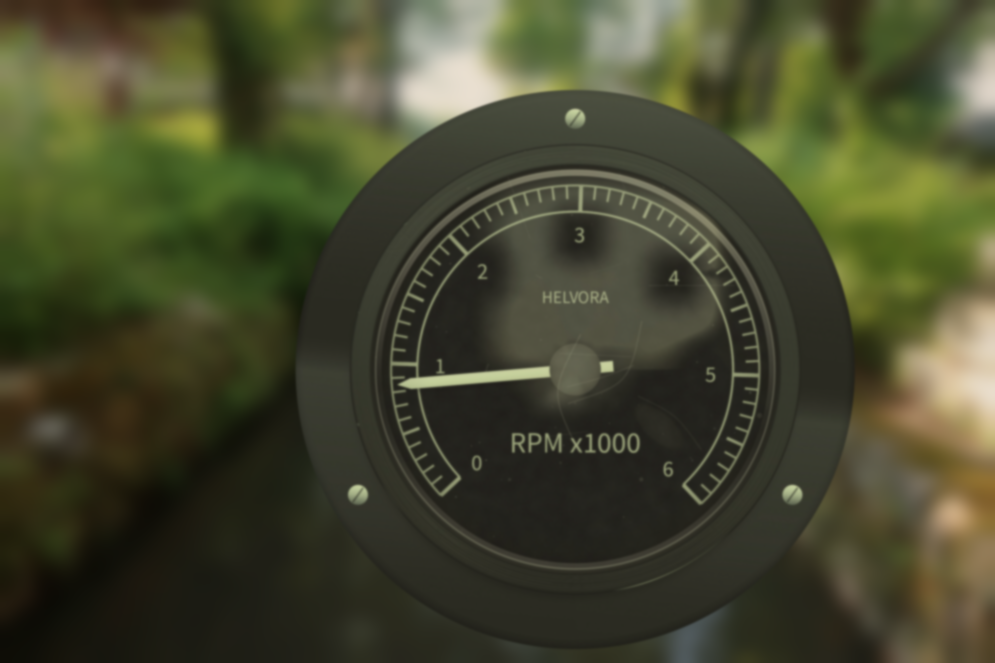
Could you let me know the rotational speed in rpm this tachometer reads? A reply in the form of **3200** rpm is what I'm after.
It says **850** rpm
